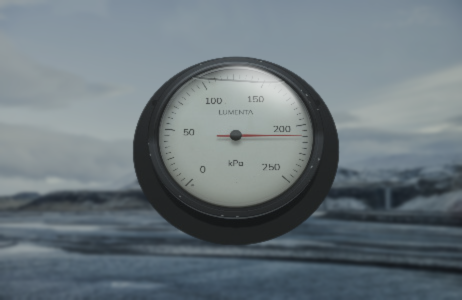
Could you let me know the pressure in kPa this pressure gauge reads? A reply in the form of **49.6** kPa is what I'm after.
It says **210** kPa
